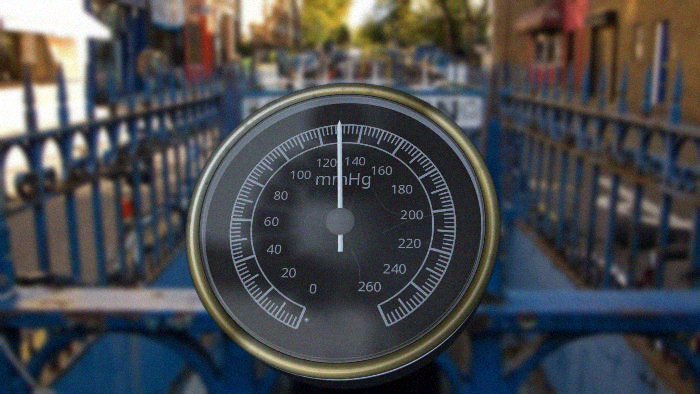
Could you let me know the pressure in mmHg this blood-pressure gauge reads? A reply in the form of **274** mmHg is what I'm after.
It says **130** mmHg
